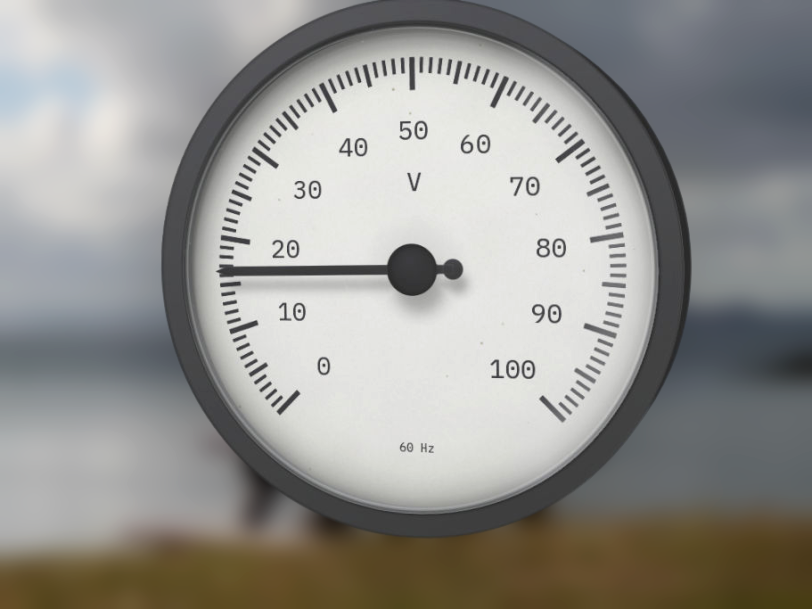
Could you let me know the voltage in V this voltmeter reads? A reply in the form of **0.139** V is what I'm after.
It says **16.5** V
